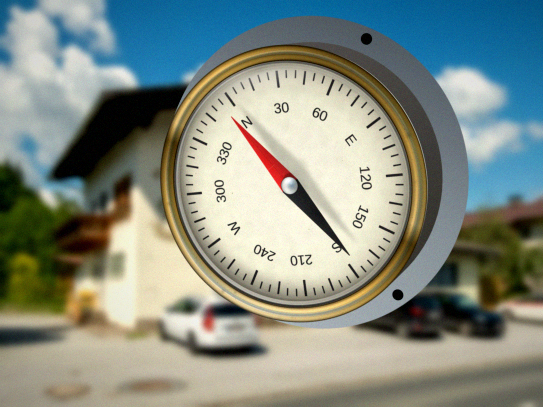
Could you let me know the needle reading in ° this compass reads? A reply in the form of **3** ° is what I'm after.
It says **355** °
